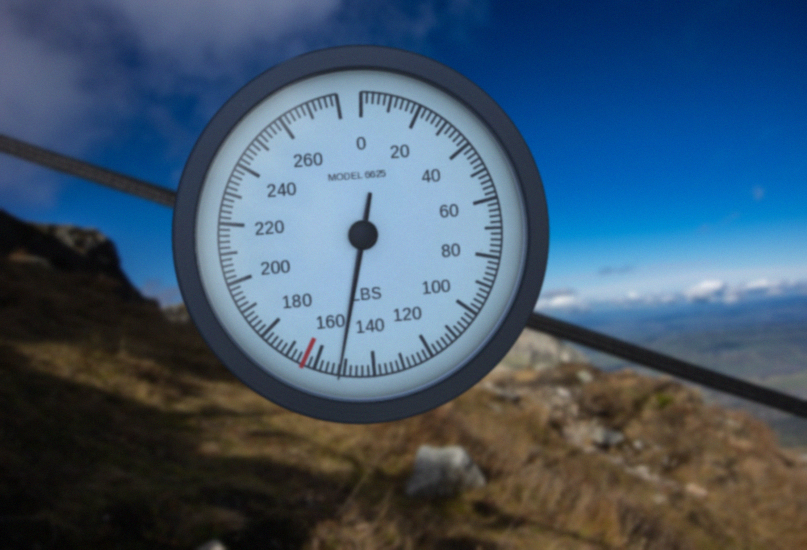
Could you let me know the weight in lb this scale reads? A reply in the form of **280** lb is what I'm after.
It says **152** lb
